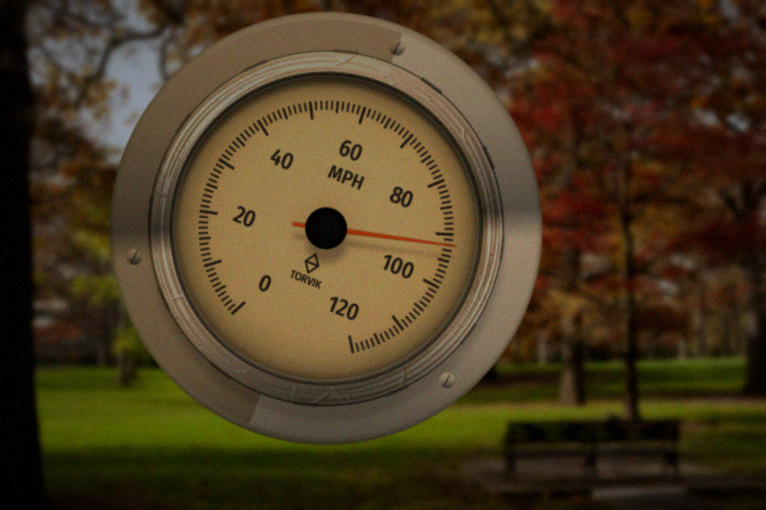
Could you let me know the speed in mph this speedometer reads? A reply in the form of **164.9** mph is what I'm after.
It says **92** mph
